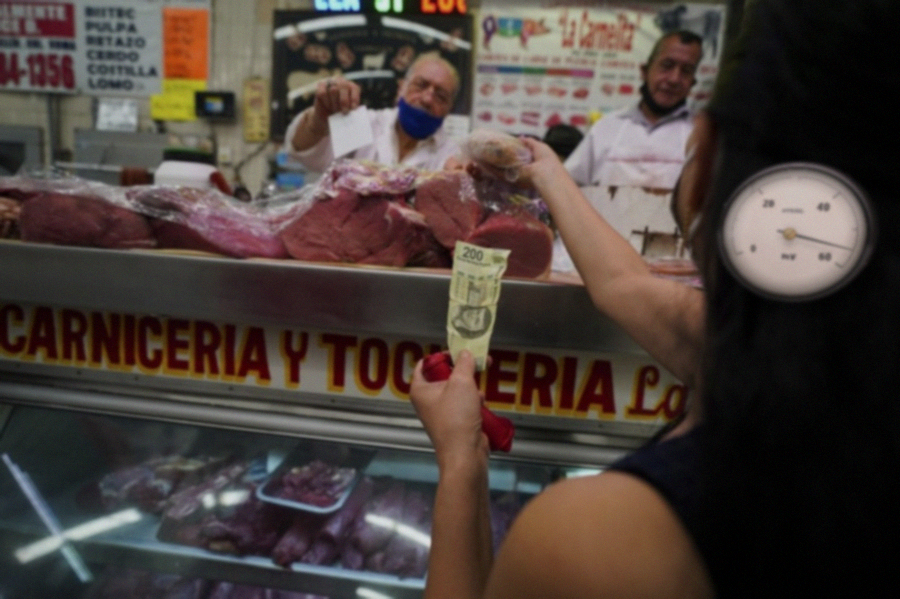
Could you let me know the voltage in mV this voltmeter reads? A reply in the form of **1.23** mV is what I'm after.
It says **55** mV
